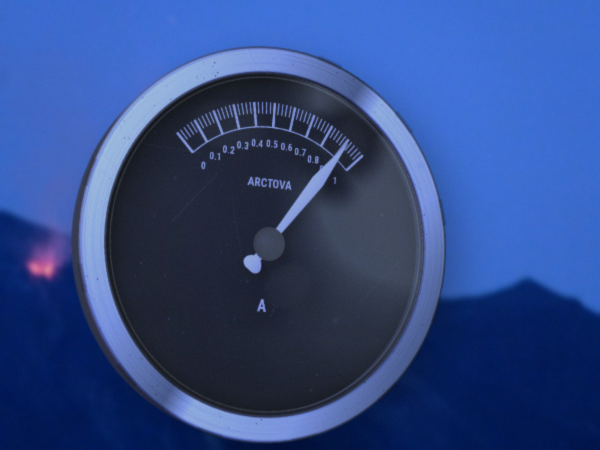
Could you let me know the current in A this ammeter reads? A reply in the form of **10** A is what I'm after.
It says **0.9** A
